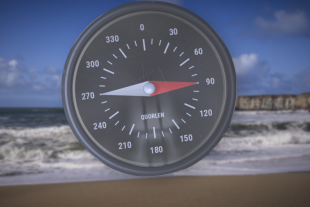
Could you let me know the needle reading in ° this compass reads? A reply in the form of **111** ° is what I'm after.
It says **90** °
